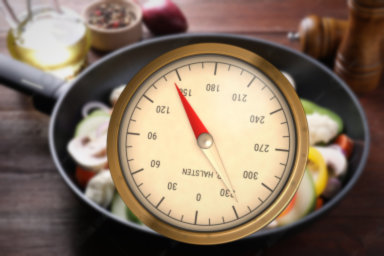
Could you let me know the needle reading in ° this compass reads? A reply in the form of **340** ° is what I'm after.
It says **145** °
